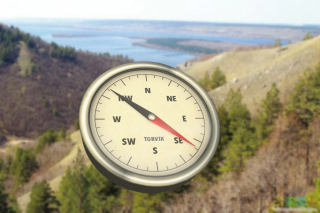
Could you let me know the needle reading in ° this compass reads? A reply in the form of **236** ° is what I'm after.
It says **130** °
